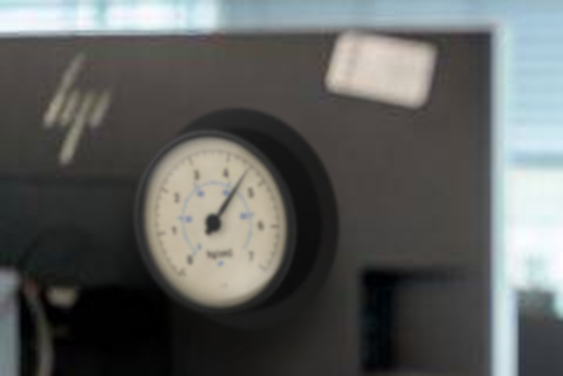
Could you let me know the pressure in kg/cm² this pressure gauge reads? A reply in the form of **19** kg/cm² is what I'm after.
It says **4.6** kg/cm²
